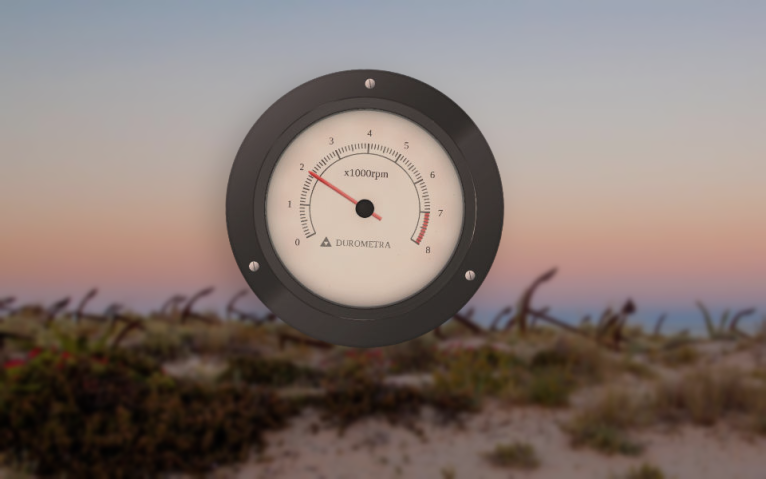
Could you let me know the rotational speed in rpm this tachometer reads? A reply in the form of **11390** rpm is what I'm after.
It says **2000** rpm
